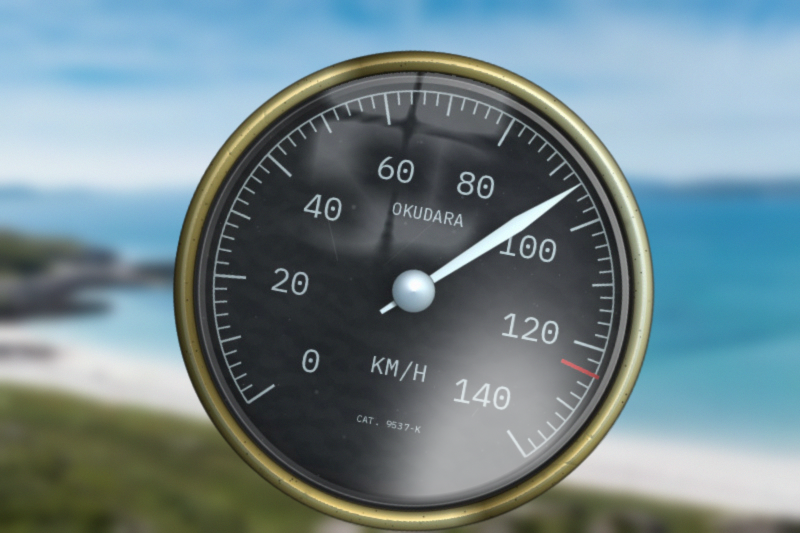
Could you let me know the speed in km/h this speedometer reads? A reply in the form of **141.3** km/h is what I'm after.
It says **94** km/h
